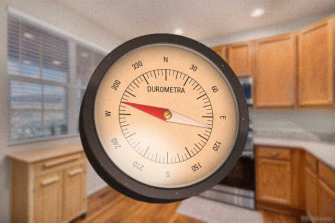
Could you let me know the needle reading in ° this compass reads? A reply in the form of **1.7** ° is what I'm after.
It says **285** °
